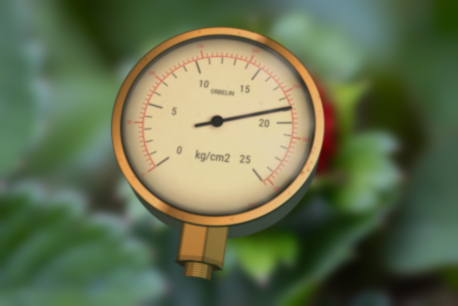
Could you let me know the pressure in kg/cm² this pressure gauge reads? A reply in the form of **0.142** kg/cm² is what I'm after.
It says **19** kg/cm²
